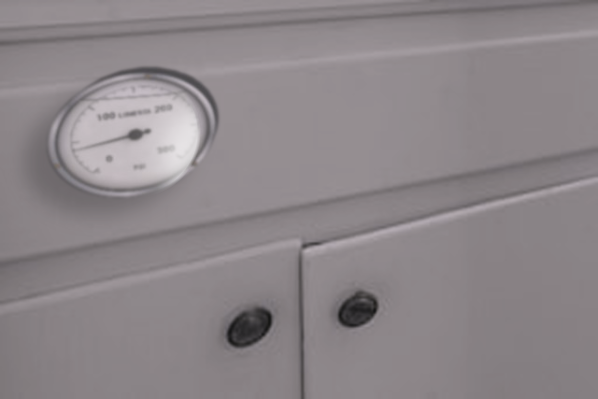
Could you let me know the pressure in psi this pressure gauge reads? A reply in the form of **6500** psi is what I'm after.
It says **40** psi
